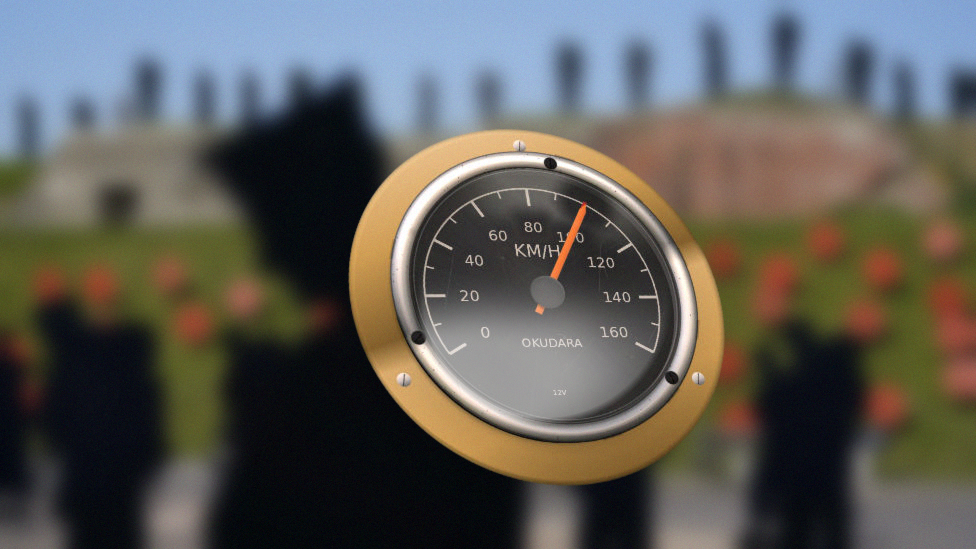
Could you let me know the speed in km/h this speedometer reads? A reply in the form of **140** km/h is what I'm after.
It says **100** km/h
